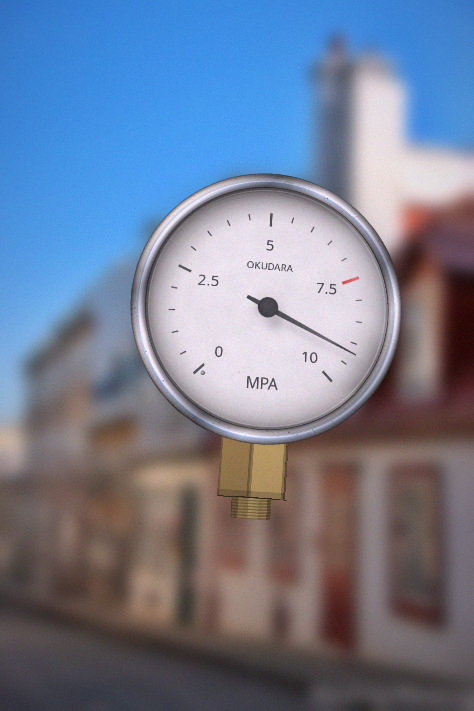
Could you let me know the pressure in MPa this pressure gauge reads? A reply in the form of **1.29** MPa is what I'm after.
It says **9.25** MPa
